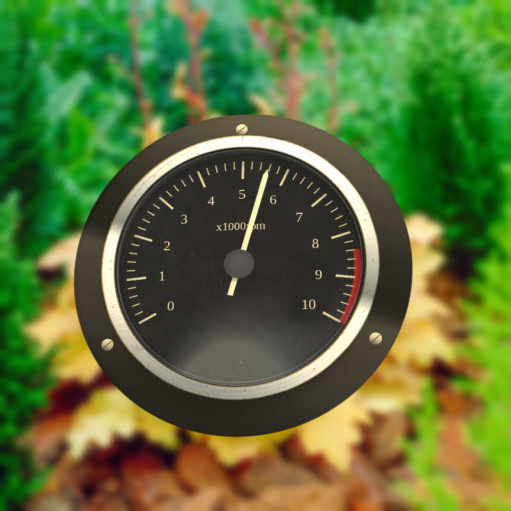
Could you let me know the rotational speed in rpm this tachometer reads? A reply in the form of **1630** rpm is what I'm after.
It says **5600** rpm
